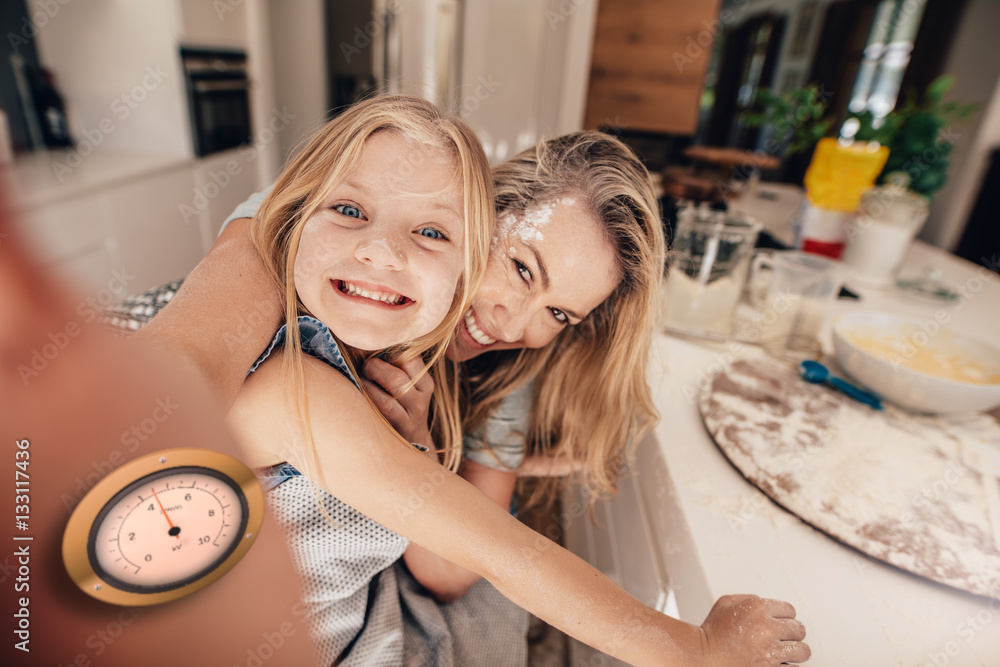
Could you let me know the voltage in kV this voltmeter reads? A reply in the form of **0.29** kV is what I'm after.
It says **4.5** kV
